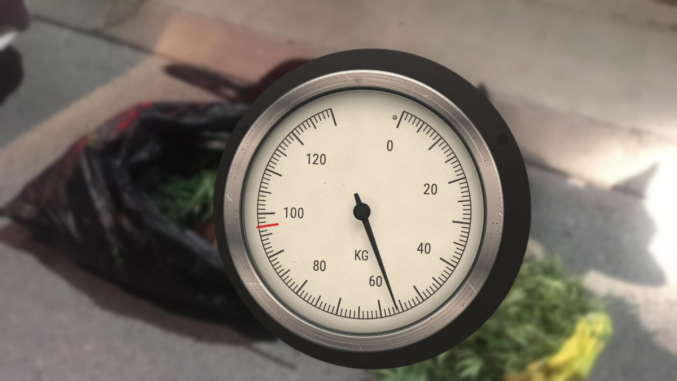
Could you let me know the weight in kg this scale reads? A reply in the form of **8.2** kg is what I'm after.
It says **56** kg
